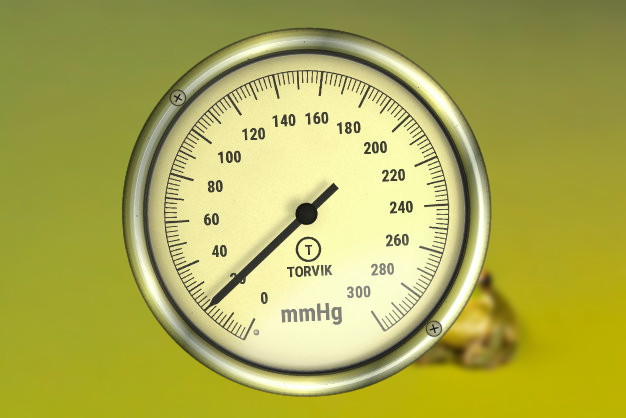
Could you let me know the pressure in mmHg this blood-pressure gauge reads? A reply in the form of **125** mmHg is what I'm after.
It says **20** mmHg
